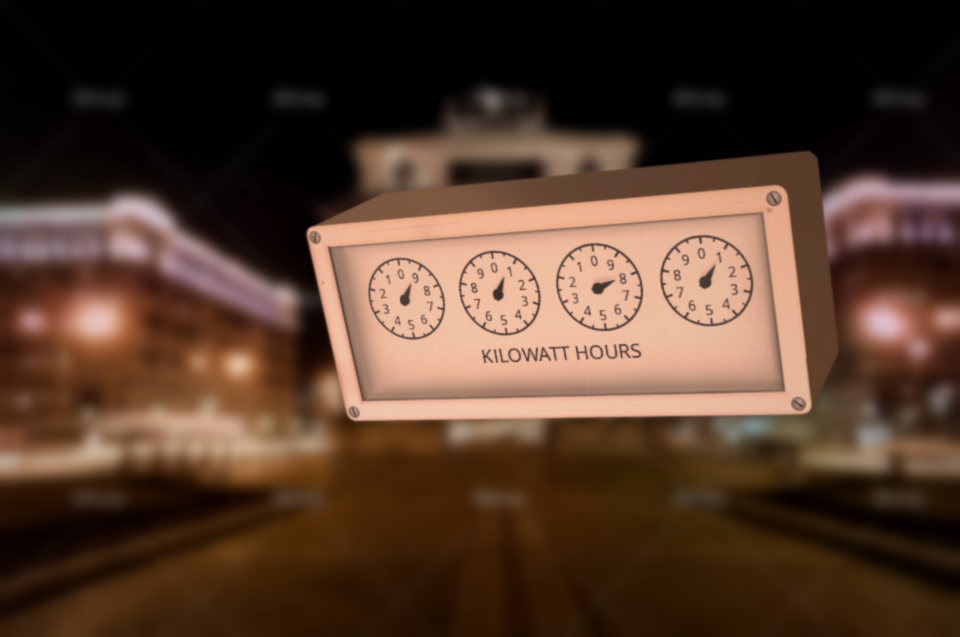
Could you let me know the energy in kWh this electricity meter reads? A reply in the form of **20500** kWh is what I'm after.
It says **9081** kWh
